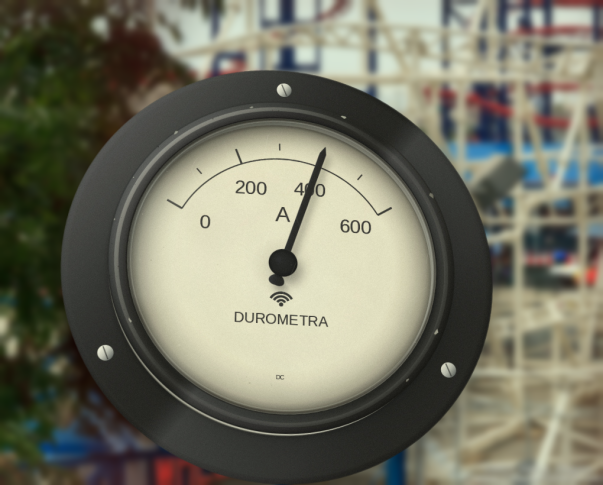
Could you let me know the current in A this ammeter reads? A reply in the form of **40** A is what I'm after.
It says **400** A
